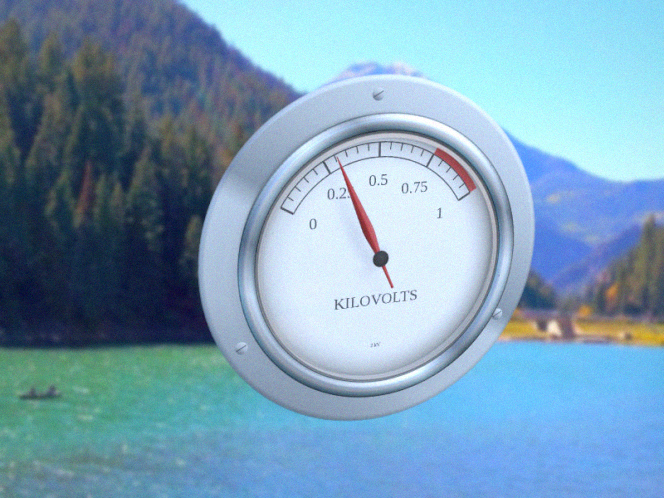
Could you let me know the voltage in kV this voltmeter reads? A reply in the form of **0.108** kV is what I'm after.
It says **0.3** kV
